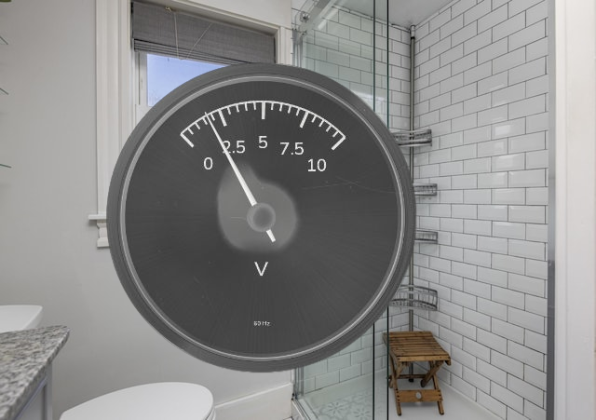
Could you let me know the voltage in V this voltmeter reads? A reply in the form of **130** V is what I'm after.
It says **1.75** V
